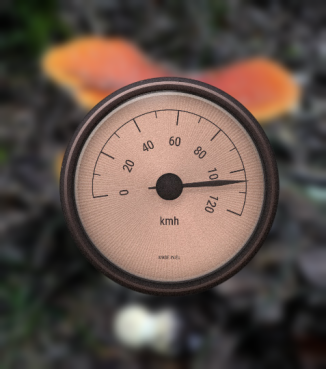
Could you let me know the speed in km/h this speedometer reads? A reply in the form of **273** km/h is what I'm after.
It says **105** km/h
